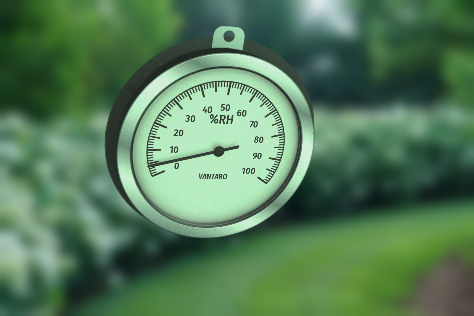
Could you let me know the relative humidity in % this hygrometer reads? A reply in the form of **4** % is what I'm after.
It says **5** %
